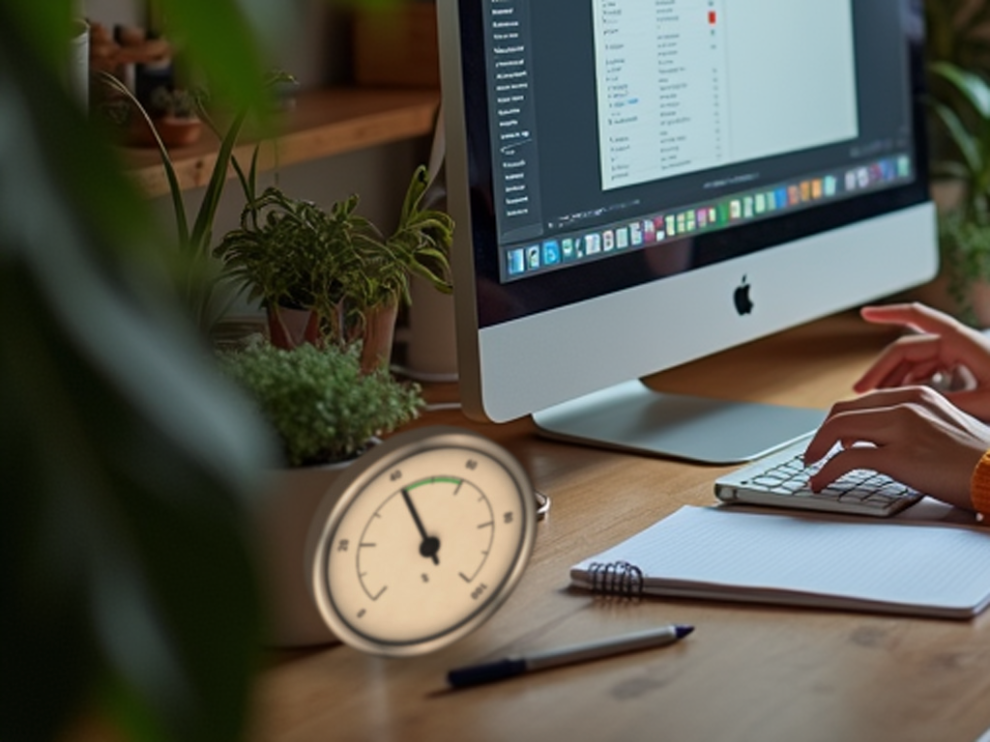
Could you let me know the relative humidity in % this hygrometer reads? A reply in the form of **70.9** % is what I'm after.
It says **40** %
